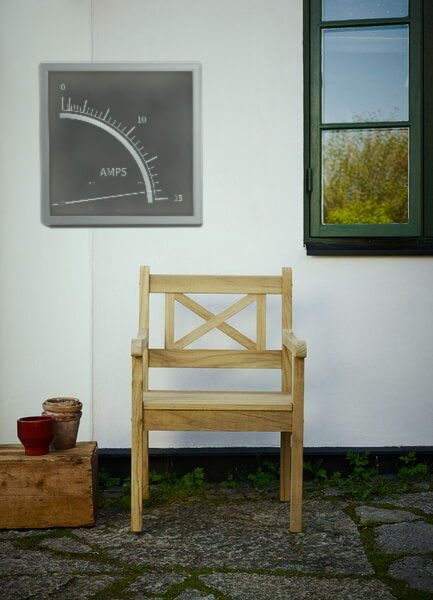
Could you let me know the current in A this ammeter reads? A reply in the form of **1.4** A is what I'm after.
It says **14.5** A
